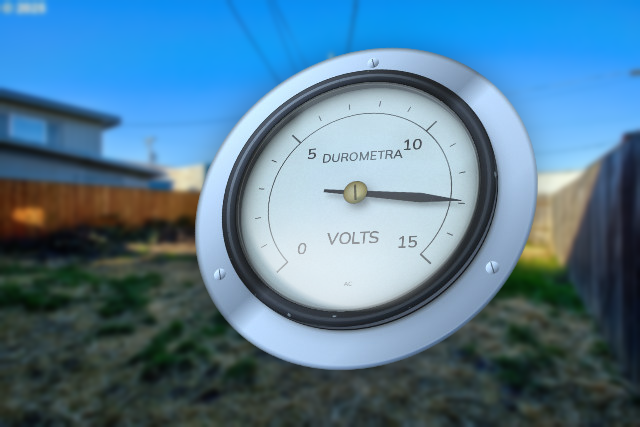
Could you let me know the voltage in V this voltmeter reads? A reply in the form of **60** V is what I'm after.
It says **13** V
